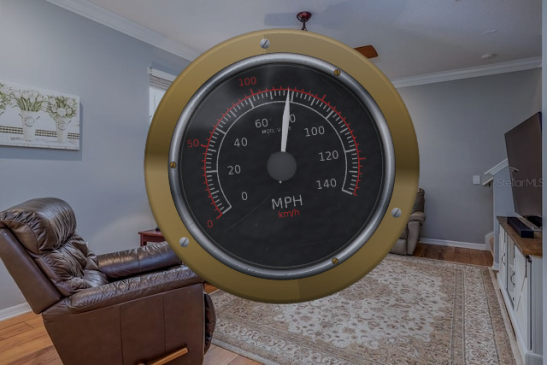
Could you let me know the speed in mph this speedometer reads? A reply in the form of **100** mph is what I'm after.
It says **78** mph
